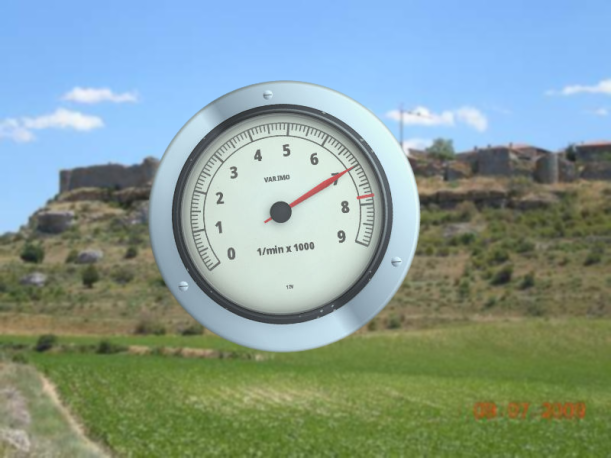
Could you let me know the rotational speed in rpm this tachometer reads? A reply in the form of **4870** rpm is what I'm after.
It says **7000** rpm
